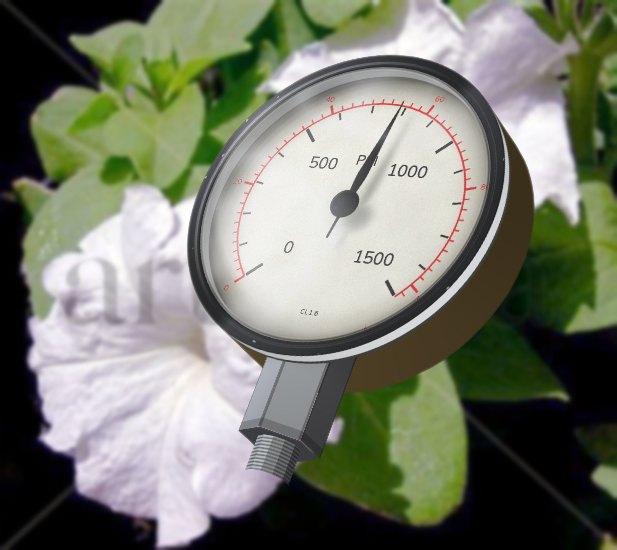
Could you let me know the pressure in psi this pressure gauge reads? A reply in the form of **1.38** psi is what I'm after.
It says **800** psi
